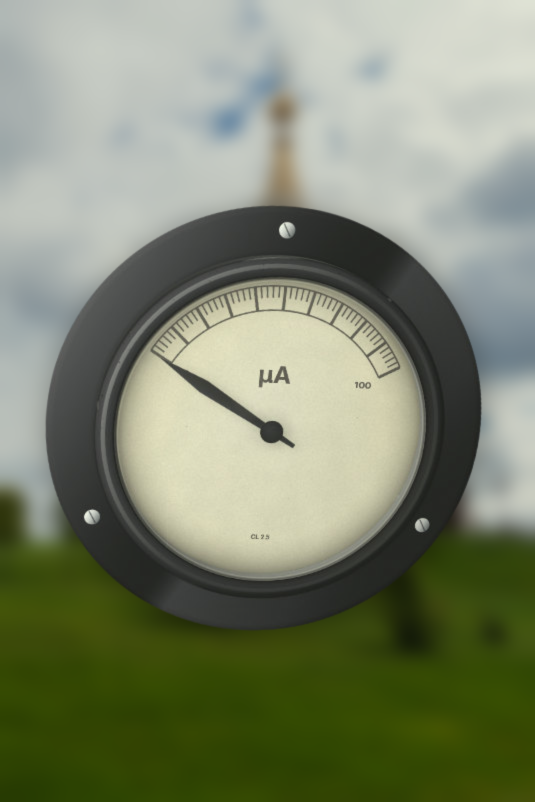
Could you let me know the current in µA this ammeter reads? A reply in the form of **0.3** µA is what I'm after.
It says **0** µA
